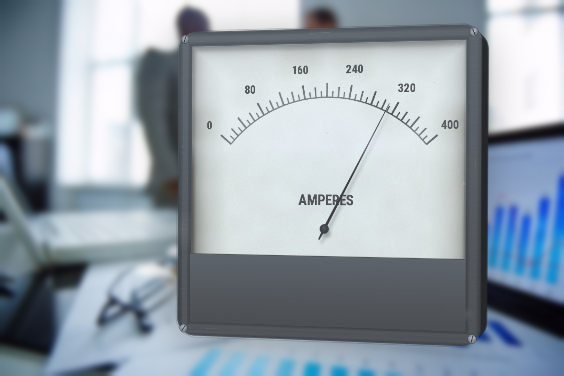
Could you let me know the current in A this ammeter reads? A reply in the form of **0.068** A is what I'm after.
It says **310** A
